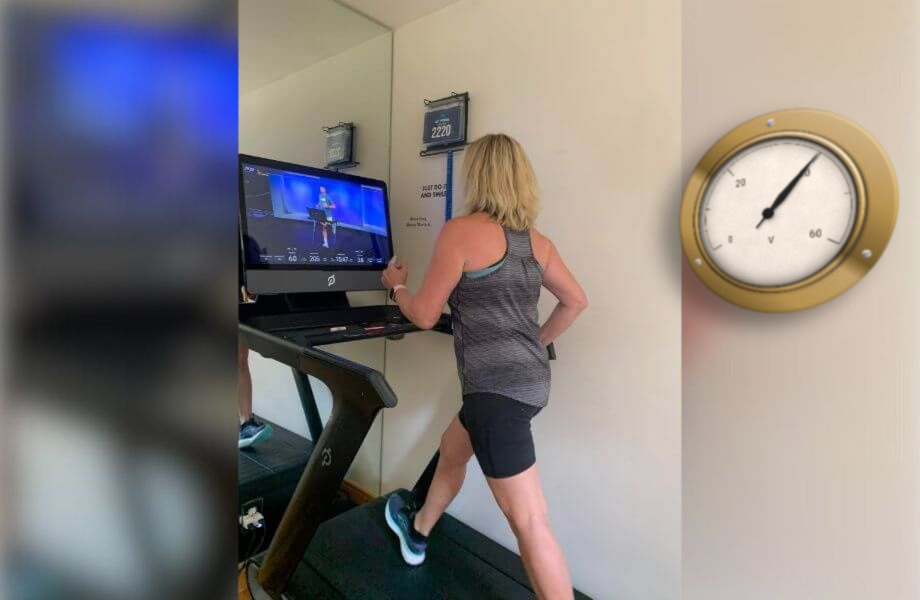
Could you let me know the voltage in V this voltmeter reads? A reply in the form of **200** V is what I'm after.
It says **40** V
